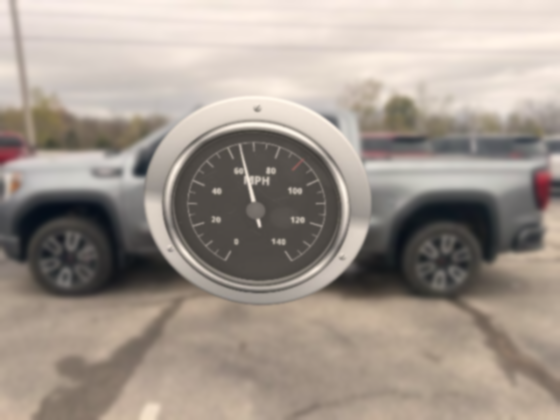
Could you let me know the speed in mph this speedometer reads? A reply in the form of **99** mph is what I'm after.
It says **65** mph
